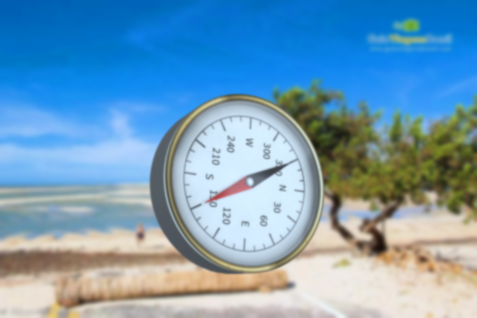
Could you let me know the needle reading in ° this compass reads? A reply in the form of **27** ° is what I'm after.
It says **150** °
